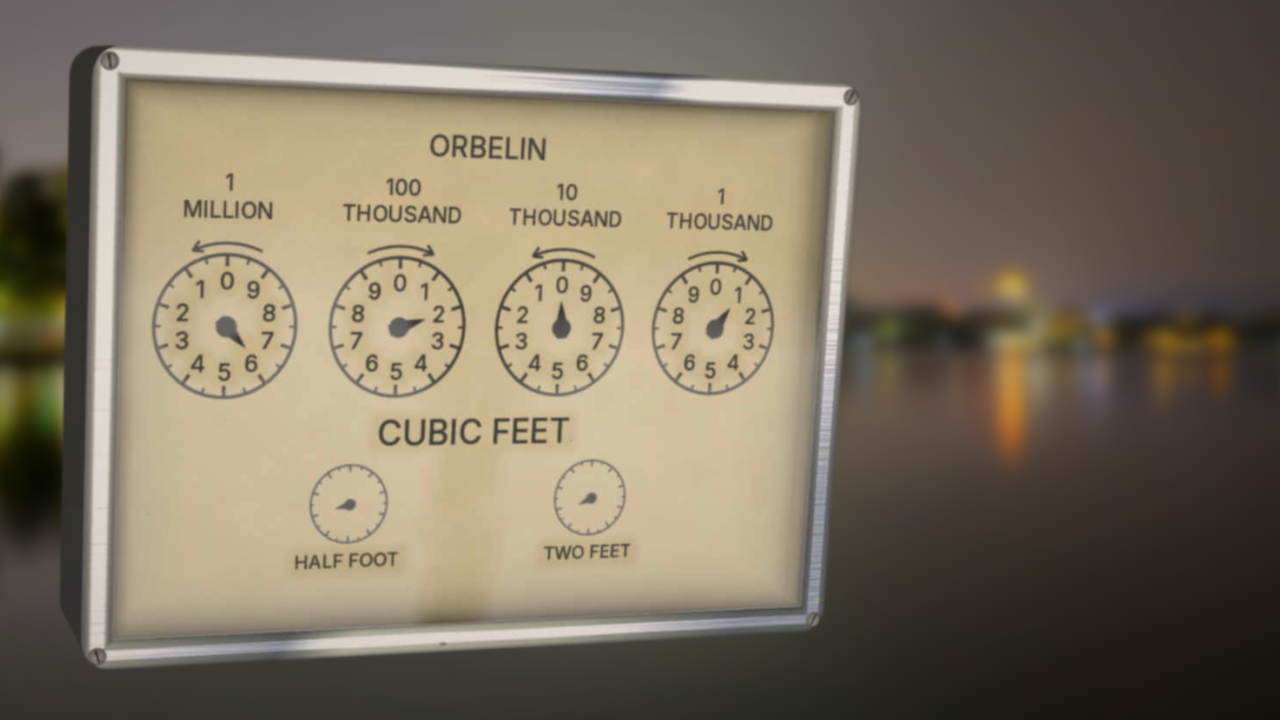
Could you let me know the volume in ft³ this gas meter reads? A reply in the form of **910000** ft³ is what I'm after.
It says **620100** ft³
